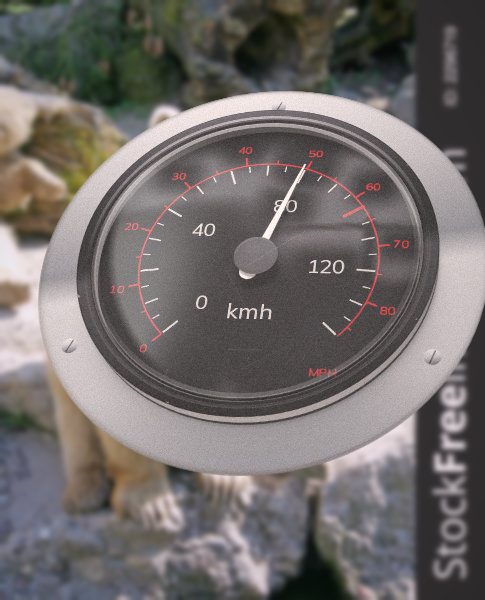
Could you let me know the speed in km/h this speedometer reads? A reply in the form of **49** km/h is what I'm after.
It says **80** km/h
